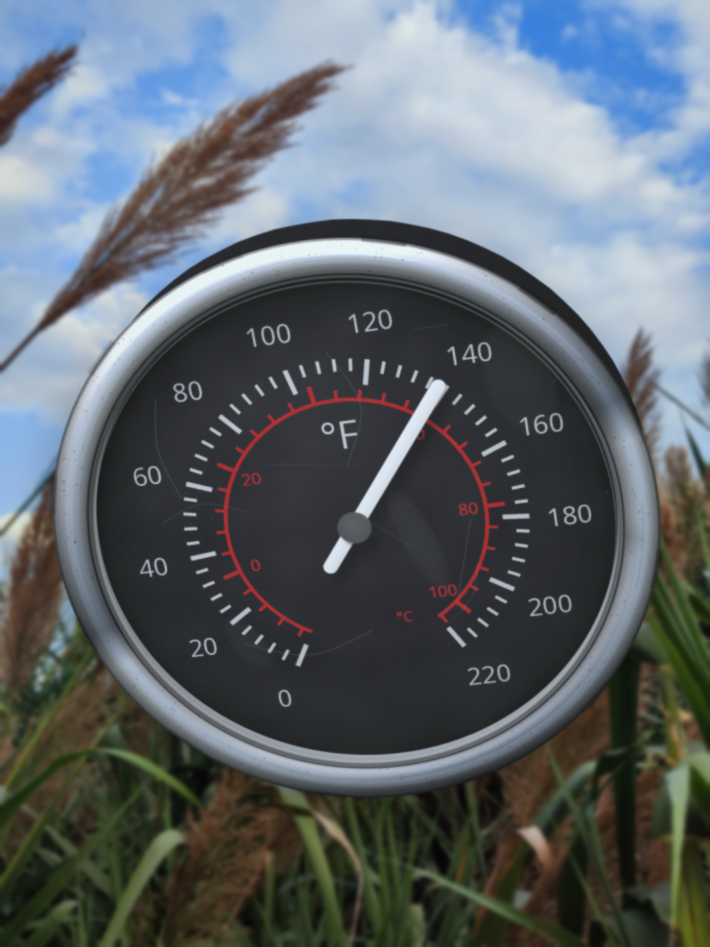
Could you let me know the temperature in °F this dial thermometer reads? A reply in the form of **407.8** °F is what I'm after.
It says **138** °F
